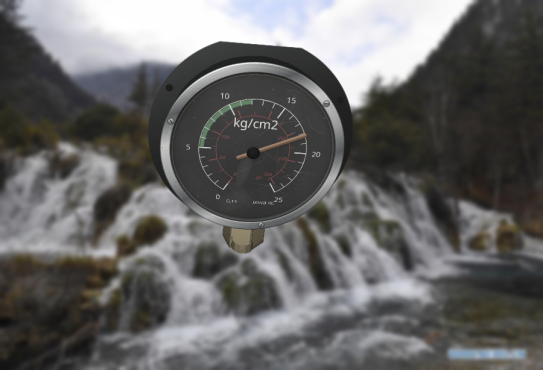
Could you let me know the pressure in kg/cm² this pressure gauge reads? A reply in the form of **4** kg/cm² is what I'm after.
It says **18** kg/cm²
